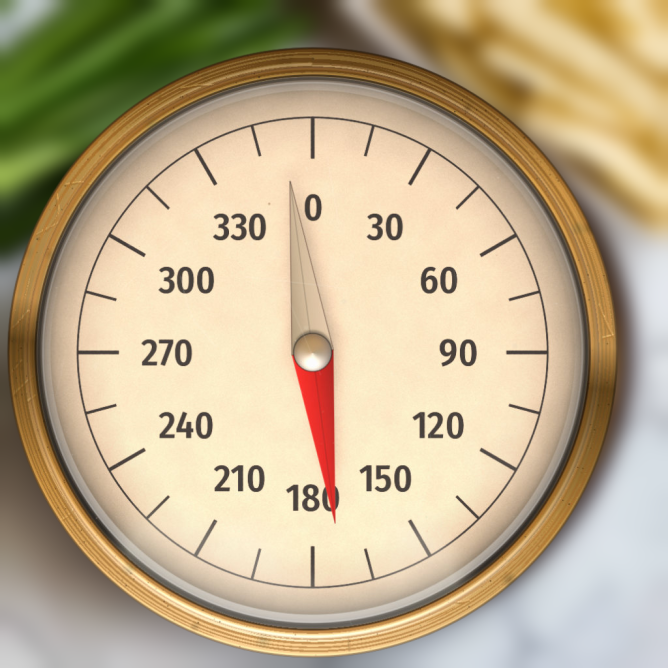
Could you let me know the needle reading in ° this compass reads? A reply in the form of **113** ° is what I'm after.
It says **172.5** °
